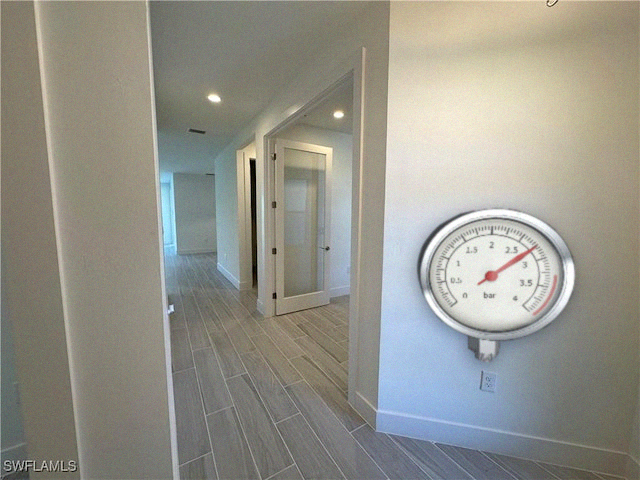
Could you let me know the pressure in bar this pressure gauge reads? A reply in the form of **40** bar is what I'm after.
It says **2.75** bar
